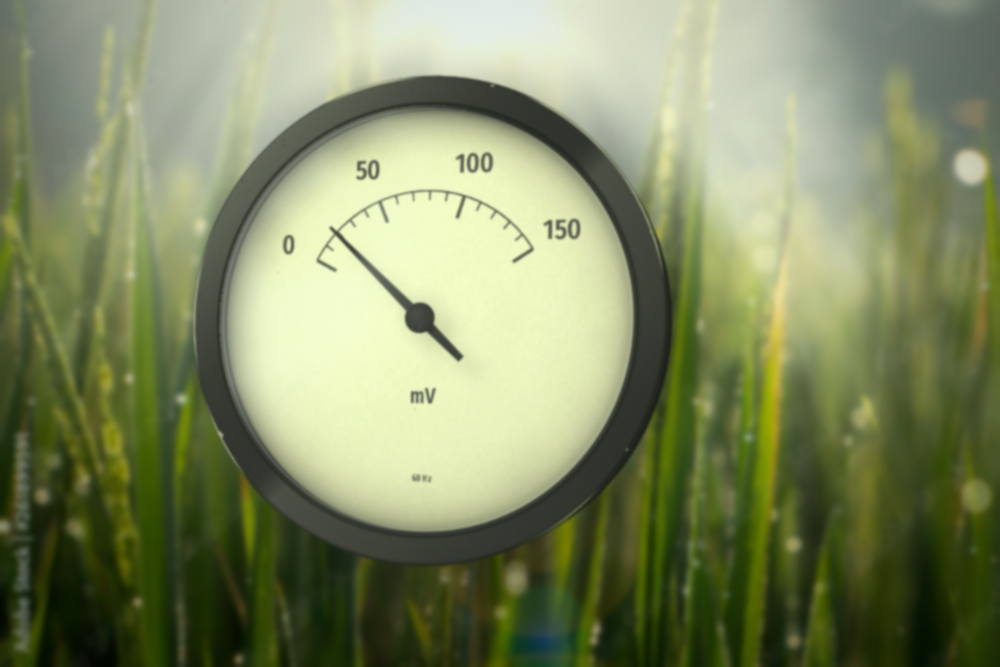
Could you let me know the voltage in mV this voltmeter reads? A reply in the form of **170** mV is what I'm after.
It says **20** mV
